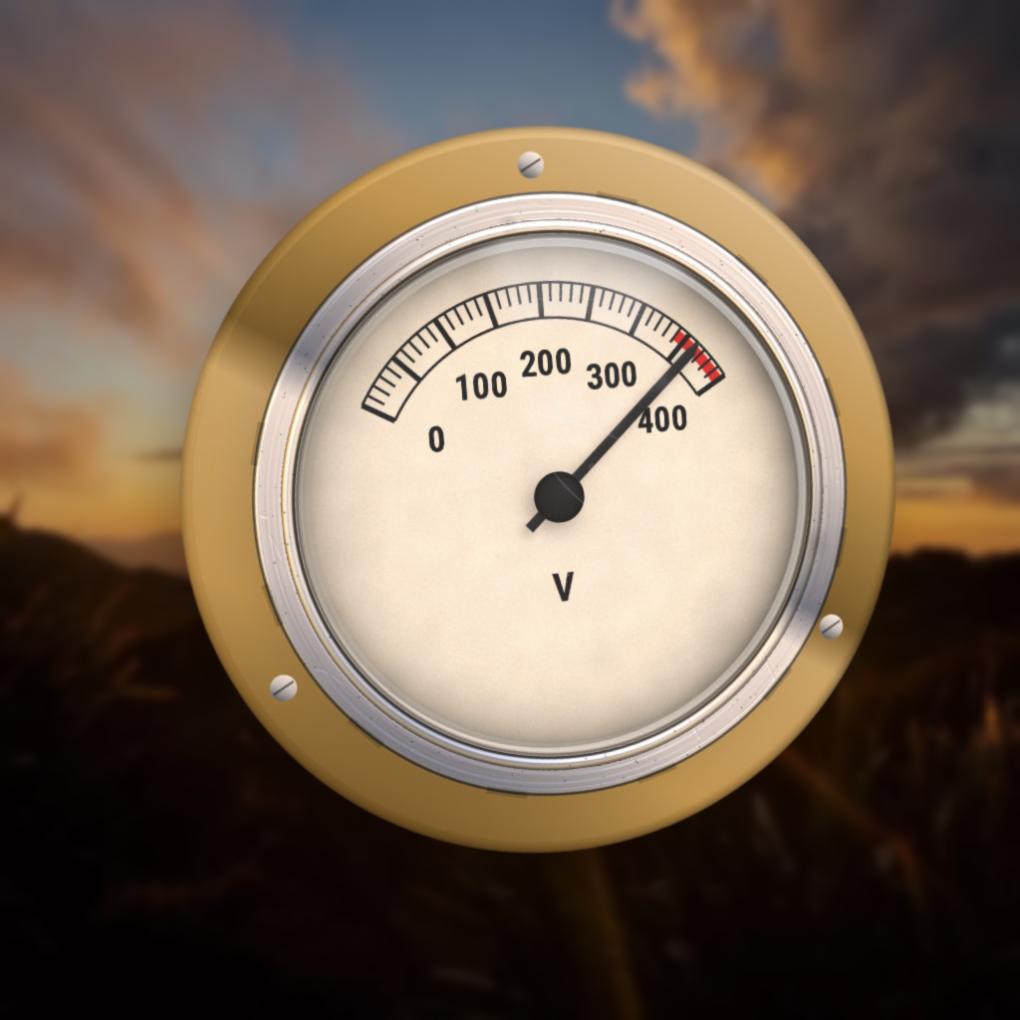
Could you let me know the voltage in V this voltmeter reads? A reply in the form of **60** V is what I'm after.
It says **360** V
